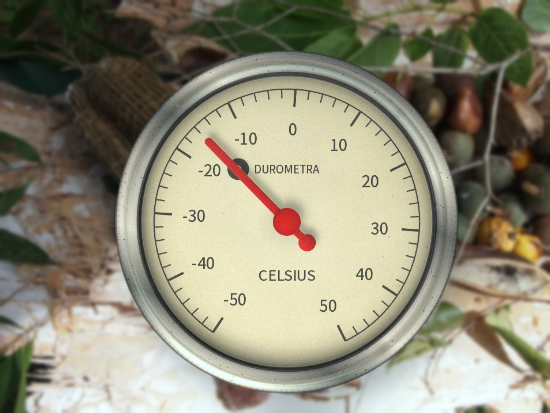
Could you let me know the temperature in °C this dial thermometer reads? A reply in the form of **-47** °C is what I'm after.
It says **-16** °C
